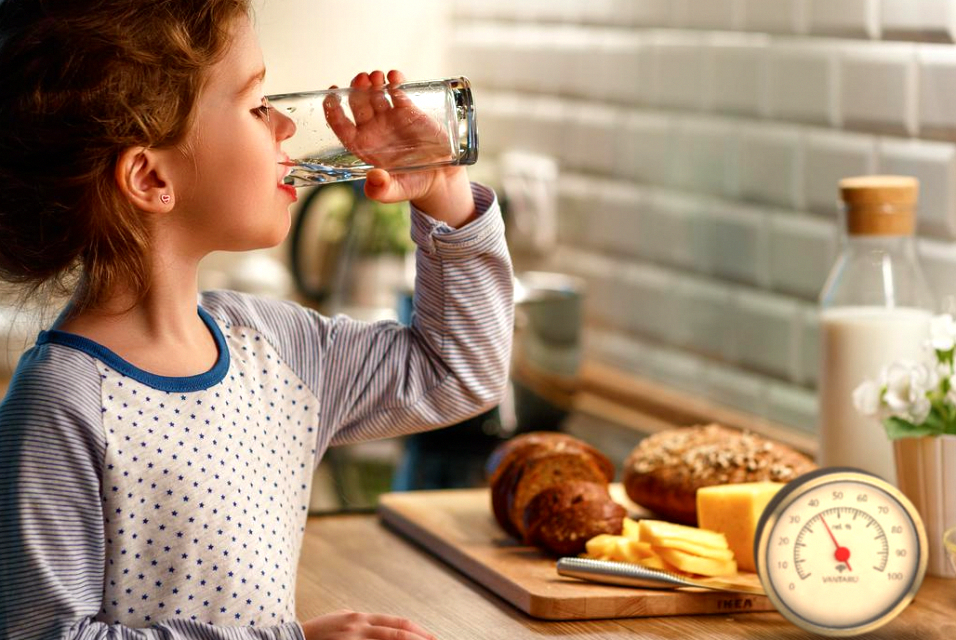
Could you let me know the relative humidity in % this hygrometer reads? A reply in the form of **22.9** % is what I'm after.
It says **40** %
